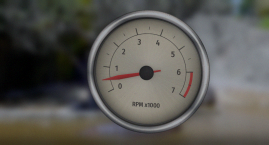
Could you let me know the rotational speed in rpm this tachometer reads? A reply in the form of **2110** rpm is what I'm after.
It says **500** rpm
